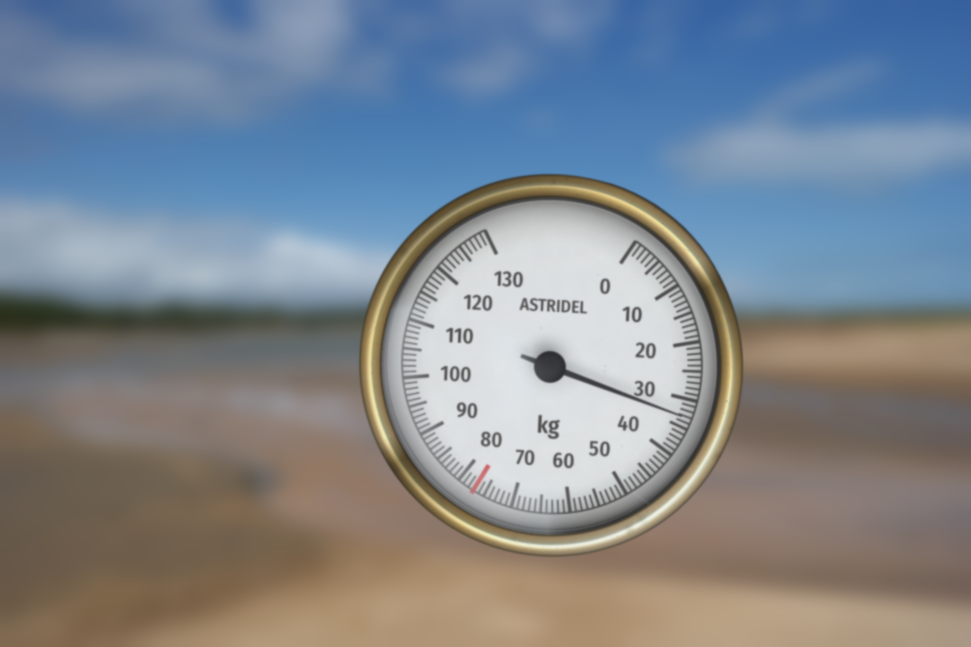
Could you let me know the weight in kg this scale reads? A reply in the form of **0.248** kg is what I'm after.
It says **33** kg
